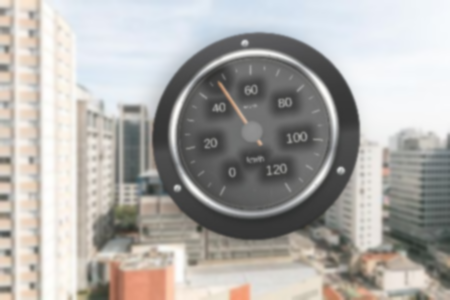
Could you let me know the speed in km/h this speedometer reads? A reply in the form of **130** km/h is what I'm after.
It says **47.5** km/h
